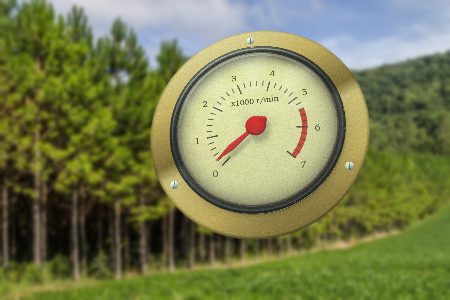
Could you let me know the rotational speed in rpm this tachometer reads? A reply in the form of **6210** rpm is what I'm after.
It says **200** rpm
